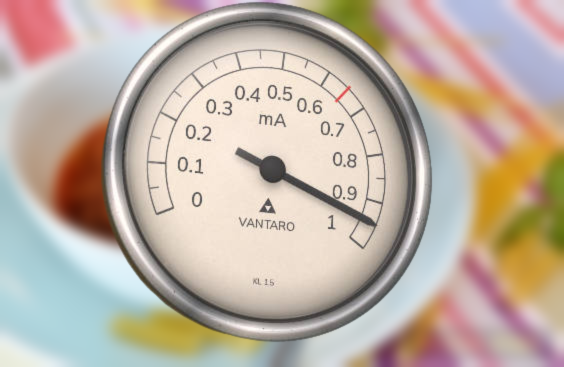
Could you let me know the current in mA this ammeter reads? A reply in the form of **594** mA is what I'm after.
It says **0.95** mA
